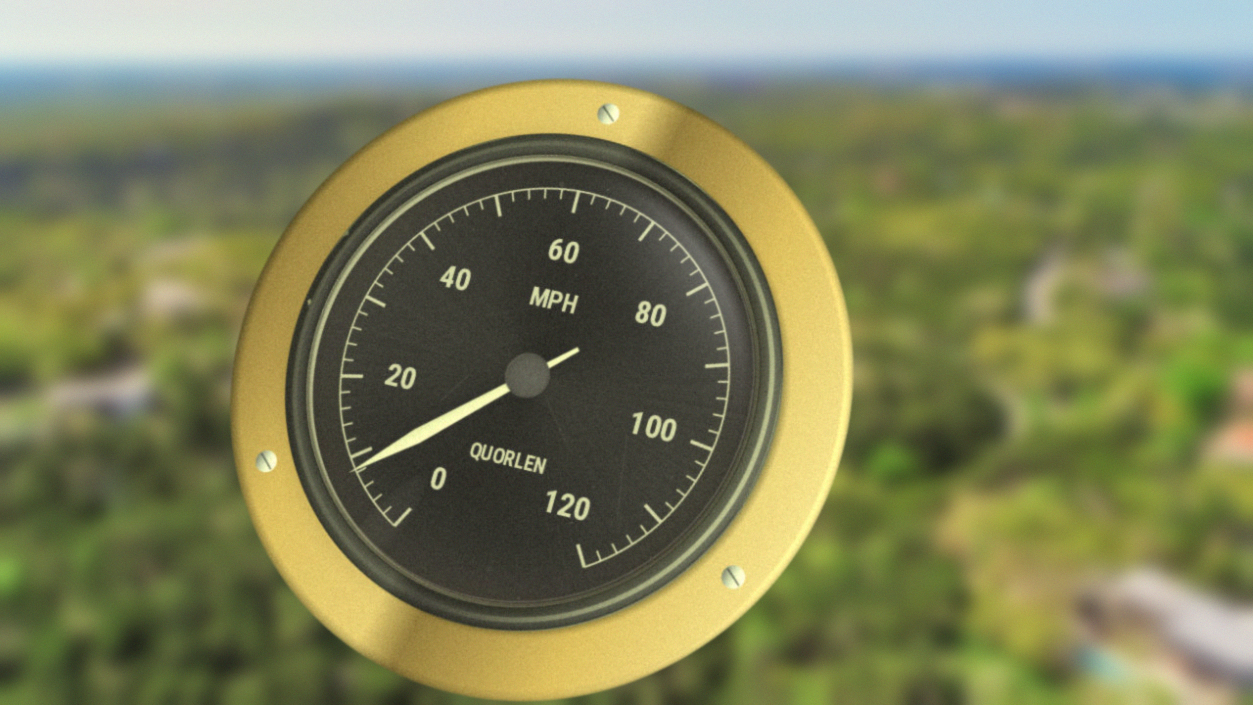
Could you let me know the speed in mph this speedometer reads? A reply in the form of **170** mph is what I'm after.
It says **8** mph
